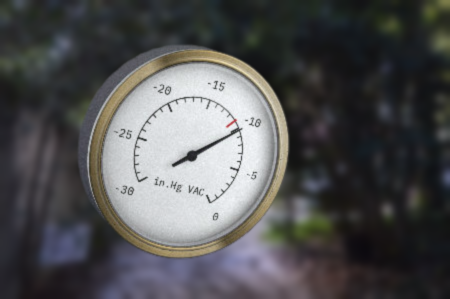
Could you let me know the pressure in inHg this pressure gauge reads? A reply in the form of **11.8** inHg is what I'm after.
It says **-10** inHg
